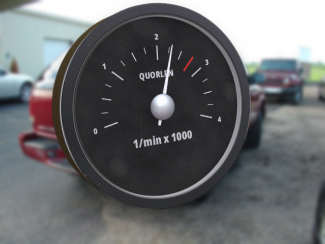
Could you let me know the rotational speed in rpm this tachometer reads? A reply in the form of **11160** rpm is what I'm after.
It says **2250** rpm
